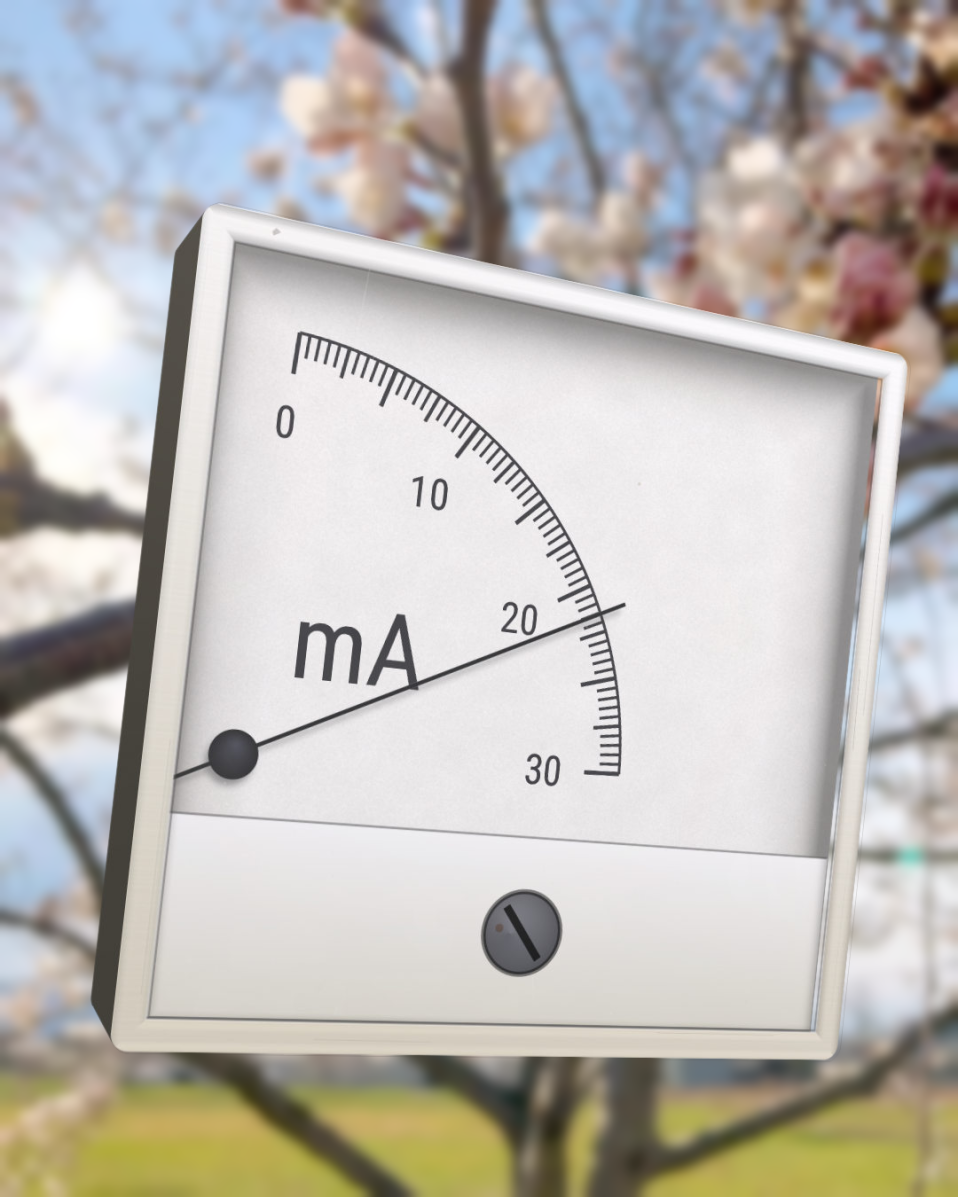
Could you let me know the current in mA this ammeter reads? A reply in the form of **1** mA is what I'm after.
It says **21.5** mA
